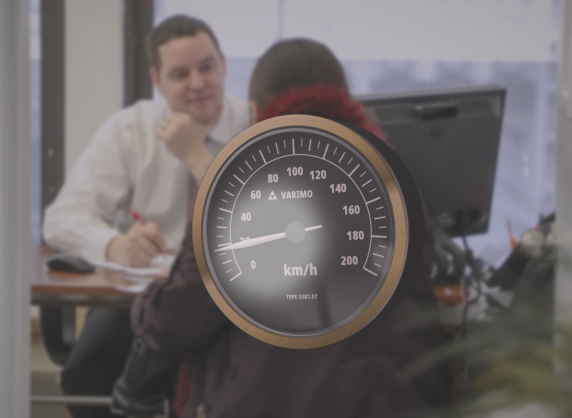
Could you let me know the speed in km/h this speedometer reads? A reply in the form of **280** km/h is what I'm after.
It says **17.5** km/h
